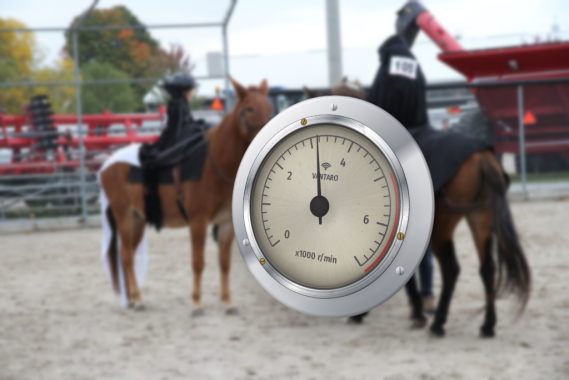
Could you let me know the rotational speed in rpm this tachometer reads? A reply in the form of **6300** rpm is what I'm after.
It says **3200** rpm
